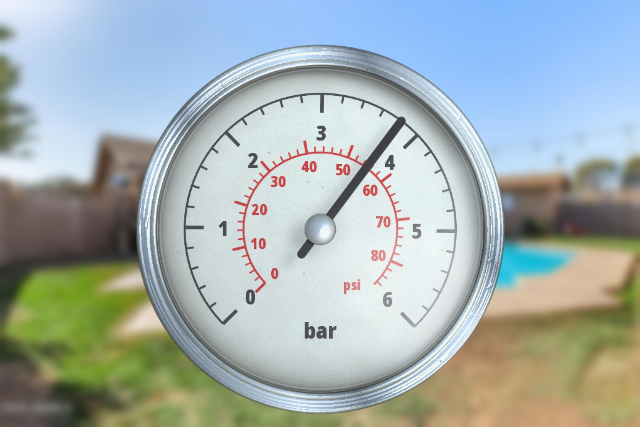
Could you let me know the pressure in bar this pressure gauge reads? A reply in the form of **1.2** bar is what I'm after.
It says **3.8** bar
